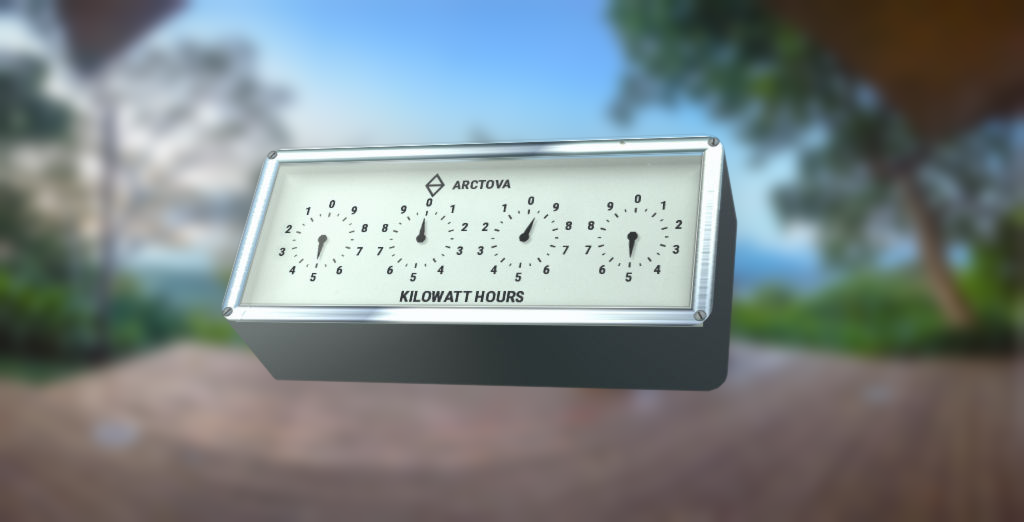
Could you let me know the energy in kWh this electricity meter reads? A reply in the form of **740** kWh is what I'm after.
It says **4995** kWh
